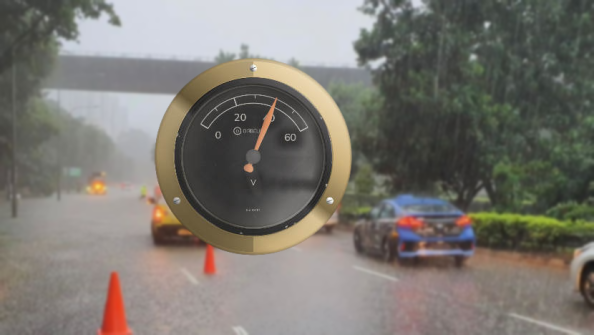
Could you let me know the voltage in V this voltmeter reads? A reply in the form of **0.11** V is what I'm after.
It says **40** V
